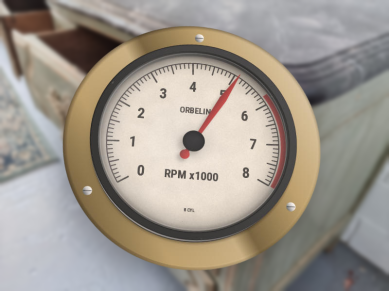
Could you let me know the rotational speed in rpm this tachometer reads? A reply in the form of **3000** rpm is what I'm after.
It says **5100** rpm
